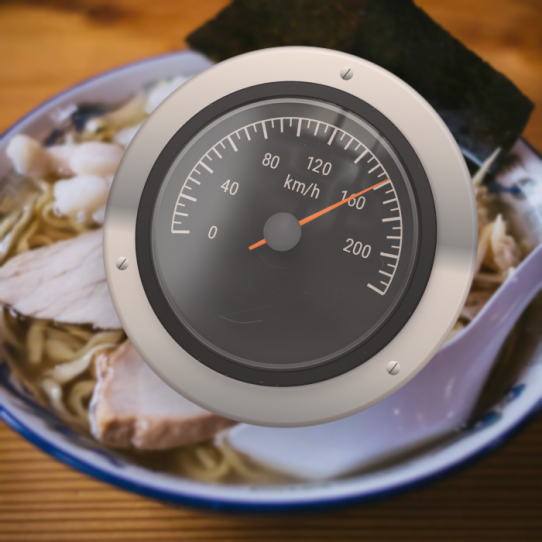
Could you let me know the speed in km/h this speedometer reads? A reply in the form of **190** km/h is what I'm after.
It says **160** km/h
